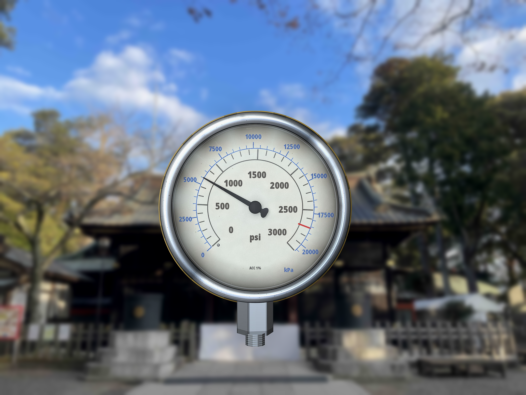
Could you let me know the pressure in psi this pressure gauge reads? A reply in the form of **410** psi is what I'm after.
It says **800** psi
